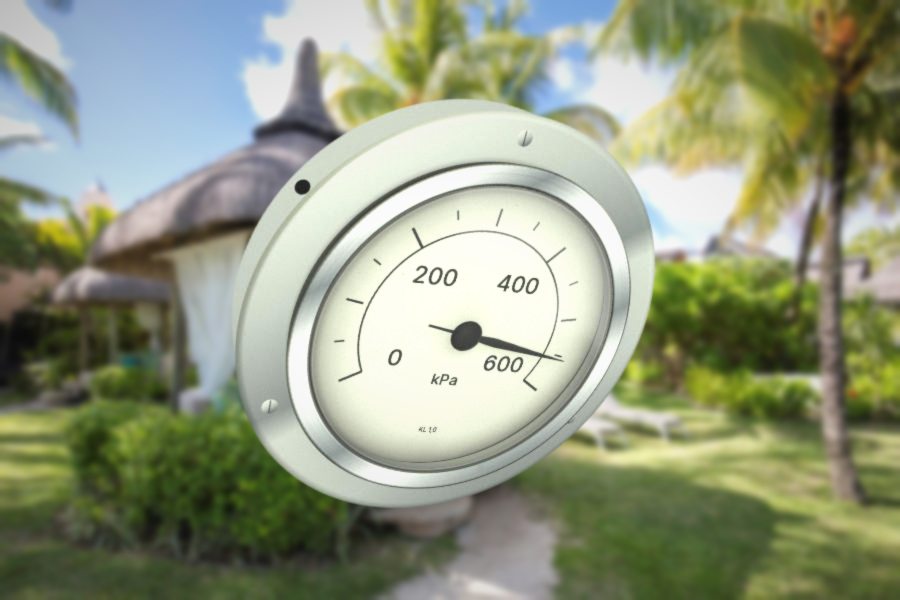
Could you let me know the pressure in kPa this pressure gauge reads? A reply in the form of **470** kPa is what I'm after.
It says **550** kPa
